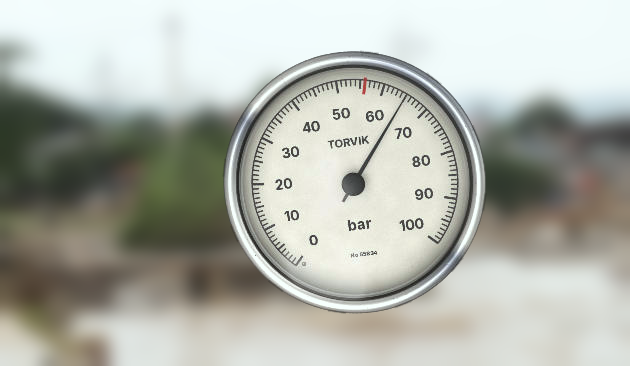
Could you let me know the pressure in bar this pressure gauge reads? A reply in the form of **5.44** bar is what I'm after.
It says **65** bar
